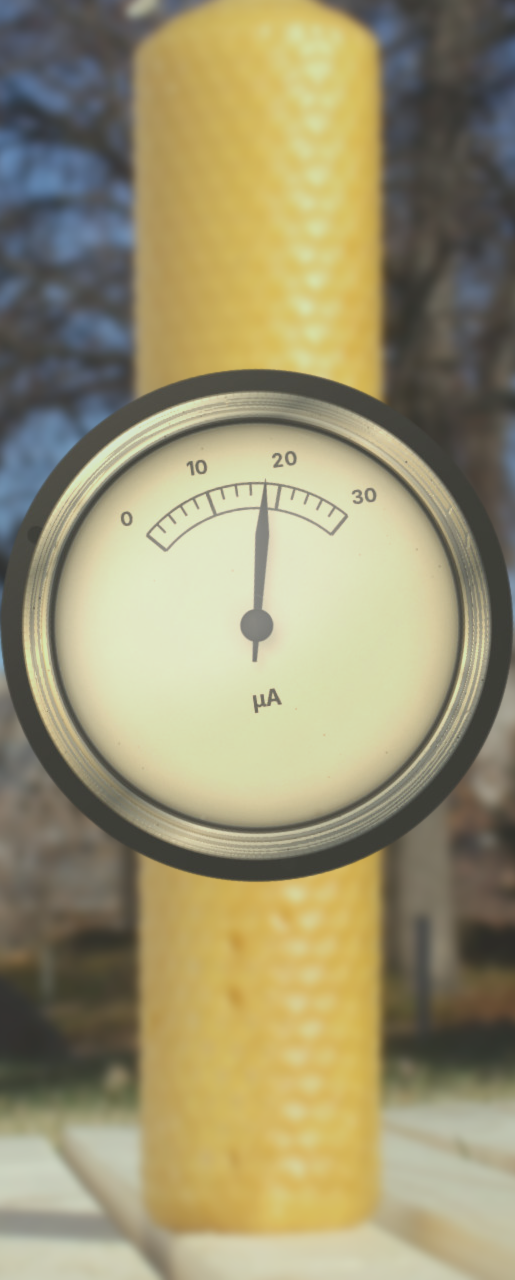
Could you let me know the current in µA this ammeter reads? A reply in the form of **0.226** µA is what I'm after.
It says **18** µA
